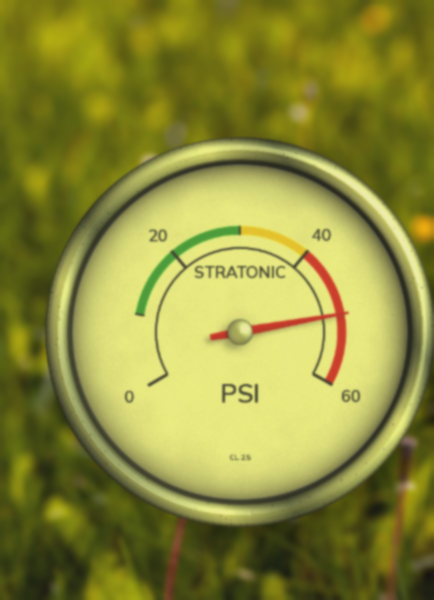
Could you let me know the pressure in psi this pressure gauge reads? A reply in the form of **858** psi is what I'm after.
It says **50** psi
